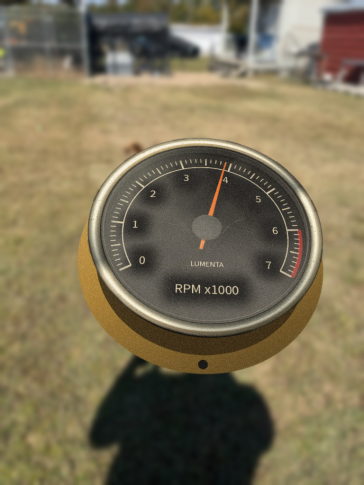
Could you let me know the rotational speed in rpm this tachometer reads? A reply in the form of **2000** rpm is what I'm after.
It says **3900** rpm
